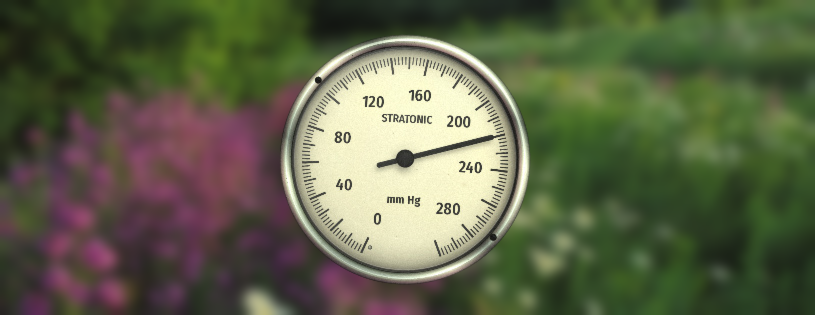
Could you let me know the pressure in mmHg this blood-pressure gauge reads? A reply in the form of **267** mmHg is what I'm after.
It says **220** mmHg
